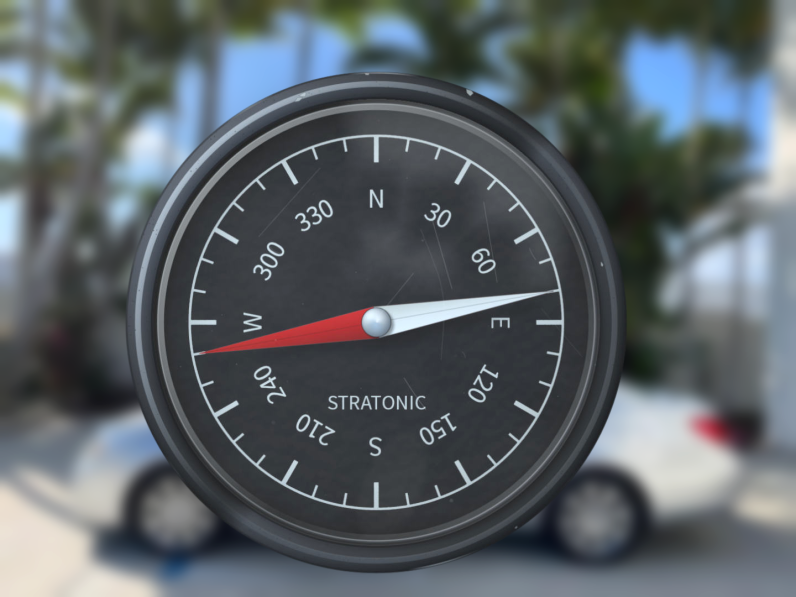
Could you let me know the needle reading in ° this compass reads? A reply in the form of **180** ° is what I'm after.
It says **260** °
